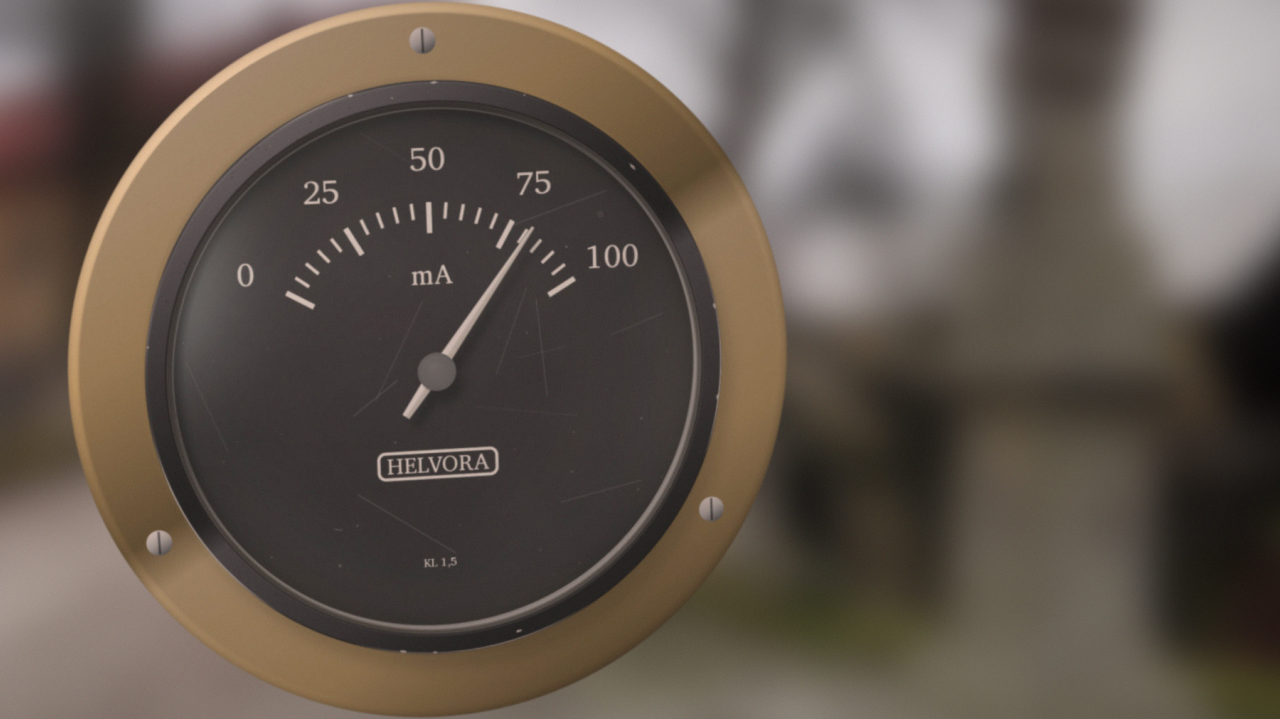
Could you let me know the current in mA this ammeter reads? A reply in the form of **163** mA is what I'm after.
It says **80** mA
